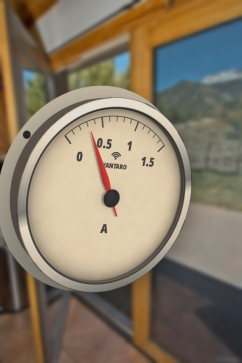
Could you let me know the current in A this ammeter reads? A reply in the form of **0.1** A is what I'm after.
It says **0.3** A
